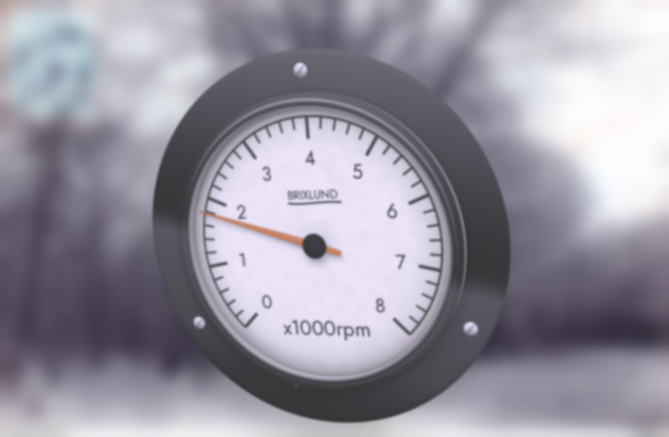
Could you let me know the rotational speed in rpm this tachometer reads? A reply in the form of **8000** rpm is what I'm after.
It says **1800** rpm
